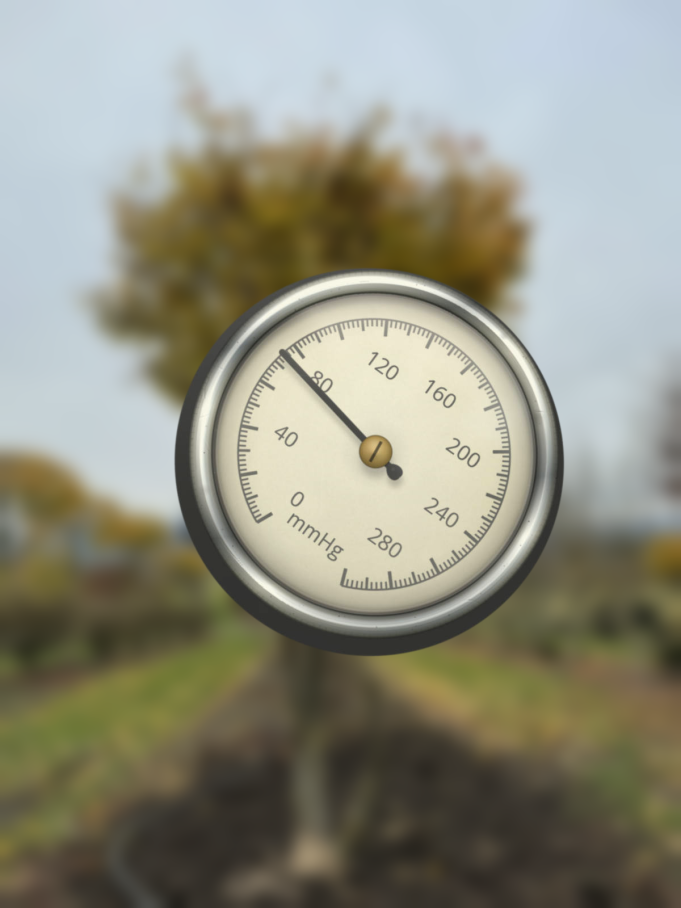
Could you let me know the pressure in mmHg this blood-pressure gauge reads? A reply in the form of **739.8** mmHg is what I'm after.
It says **74** mmHg
